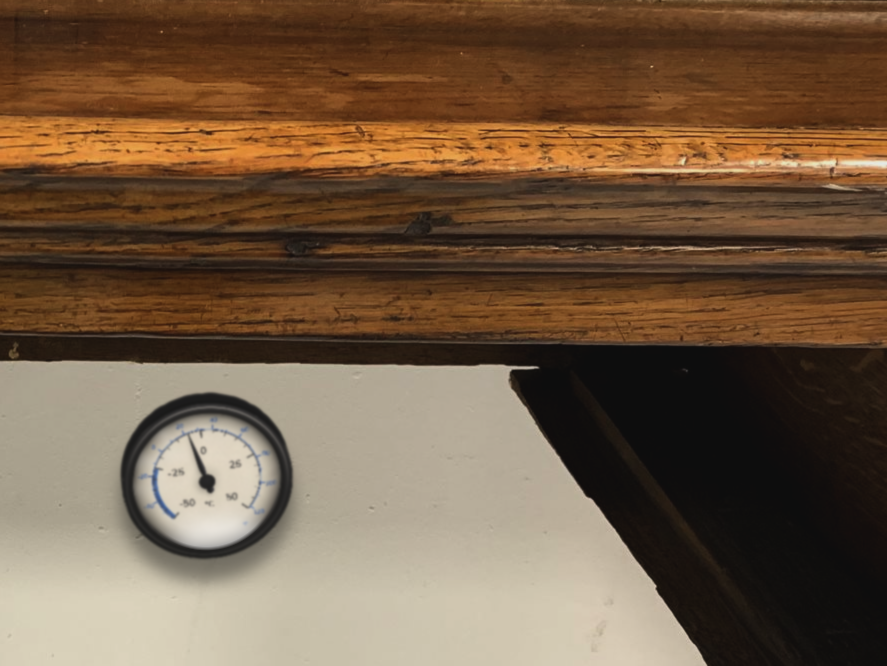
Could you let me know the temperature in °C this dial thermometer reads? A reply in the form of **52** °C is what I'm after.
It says **-5** °C
